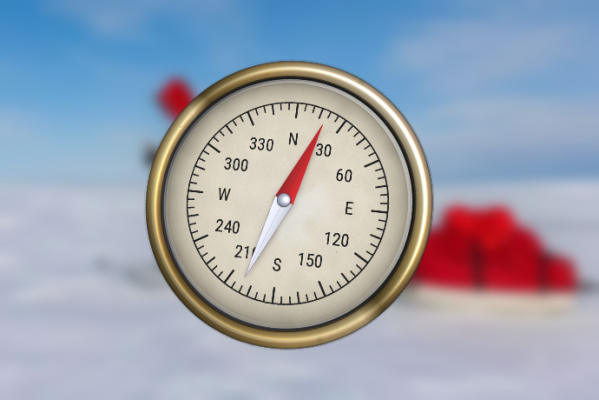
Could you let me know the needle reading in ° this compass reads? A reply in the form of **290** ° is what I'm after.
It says **20** °
